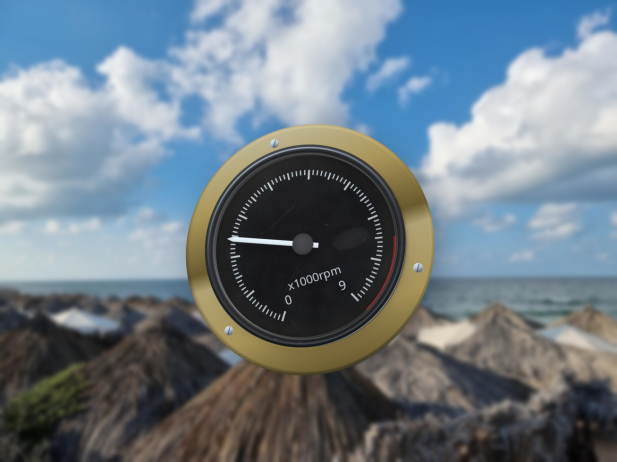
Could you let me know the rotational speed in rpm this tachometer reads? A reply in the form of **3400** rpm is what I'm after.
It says **2400** rpm
